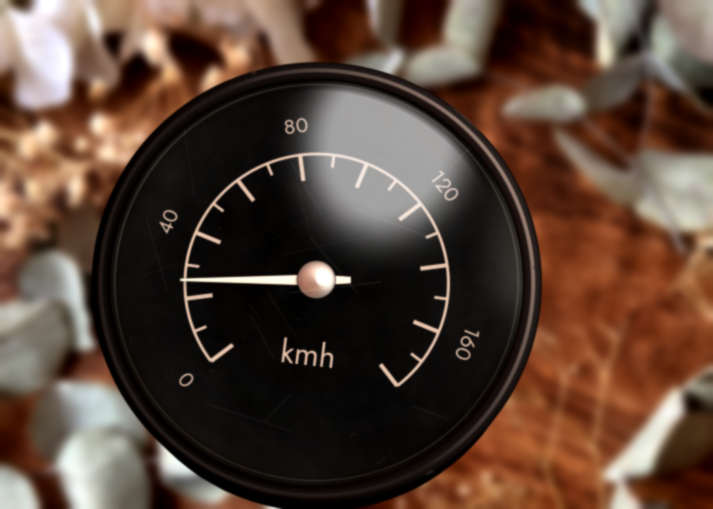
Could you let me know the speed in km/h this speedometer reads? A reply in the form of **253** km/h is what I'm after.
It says **25** km/h
